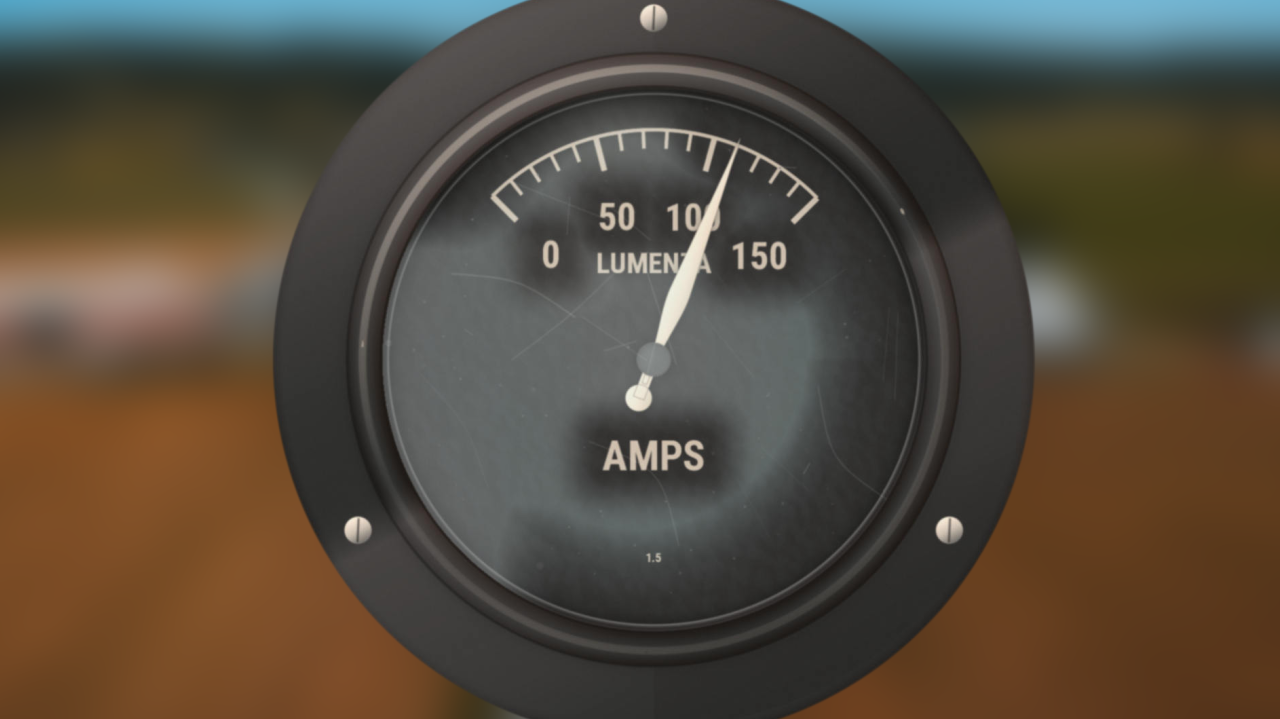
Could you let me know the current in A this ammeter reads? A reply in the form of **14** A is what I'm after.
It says **110** A
